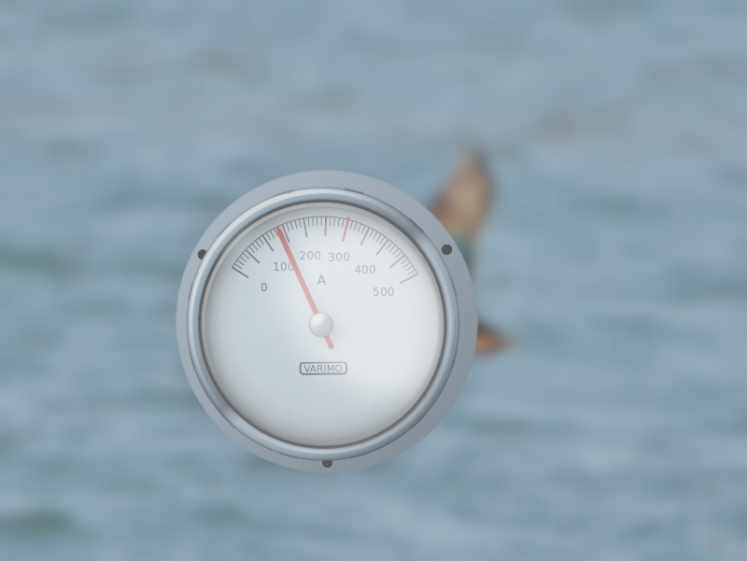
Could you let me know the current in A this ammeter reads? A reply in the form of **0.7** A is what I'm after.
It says **140** A
